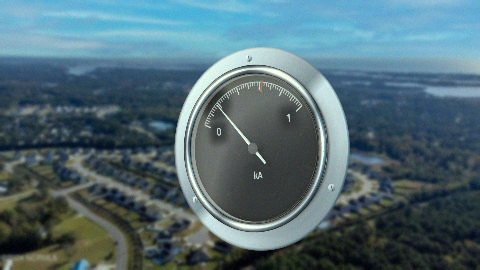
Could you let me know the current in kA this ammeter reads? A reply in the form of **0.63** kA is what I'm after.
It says **0.2** kA
